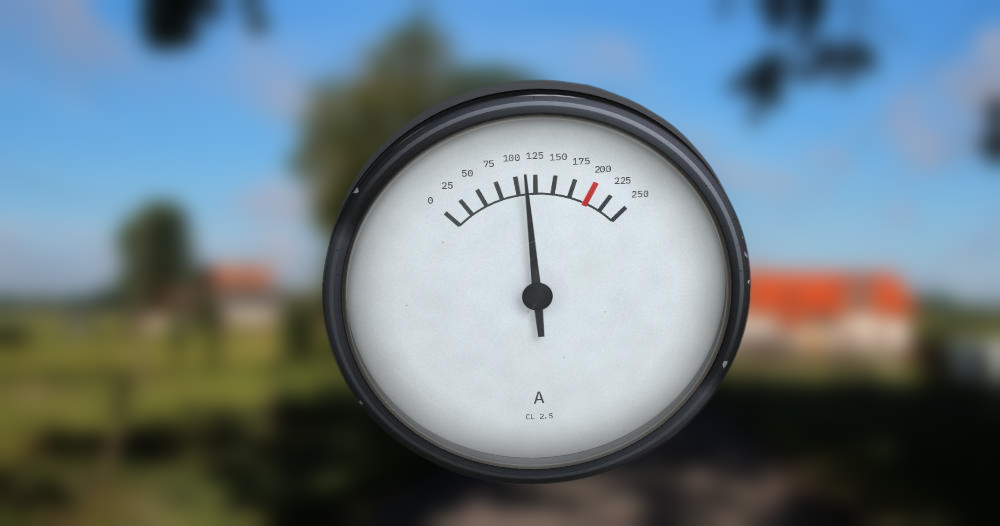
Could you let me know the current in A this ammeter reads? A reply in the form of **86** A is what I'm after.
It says **112.5** A
